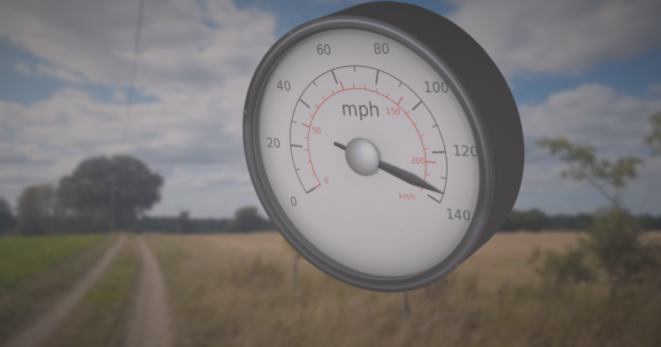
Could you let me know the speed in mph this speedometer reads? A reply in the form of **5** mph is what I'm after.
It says **135** mph
